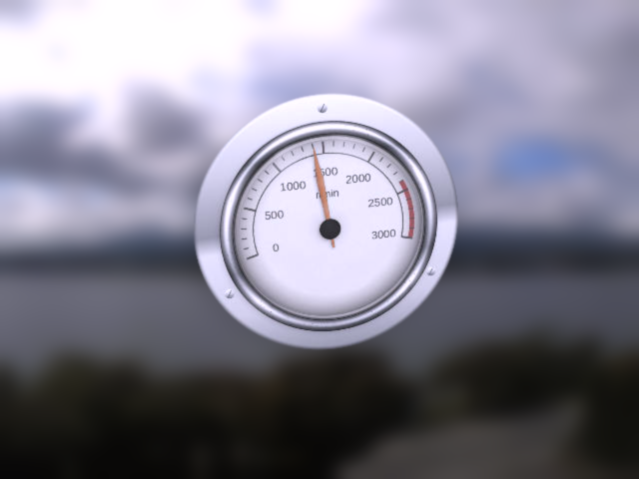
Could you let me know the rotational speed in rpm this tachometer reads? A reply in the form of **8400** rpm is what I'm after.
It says **1400** rpm
